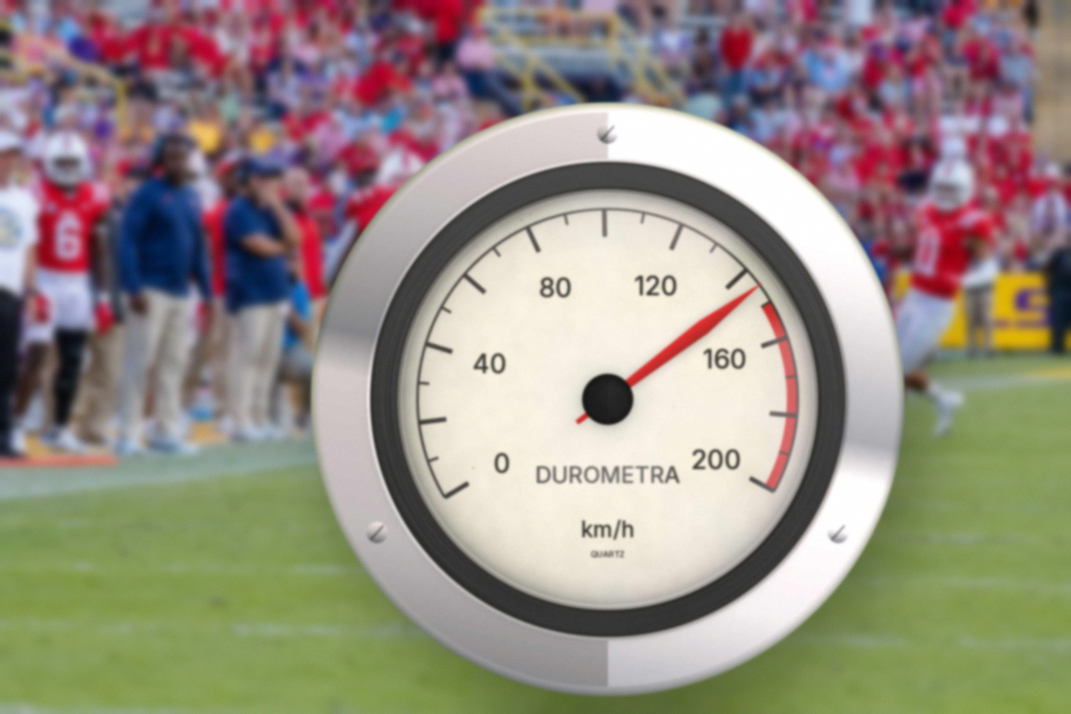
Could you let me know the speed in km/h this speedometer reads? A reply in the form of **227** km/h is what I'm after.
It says **145** km/h
